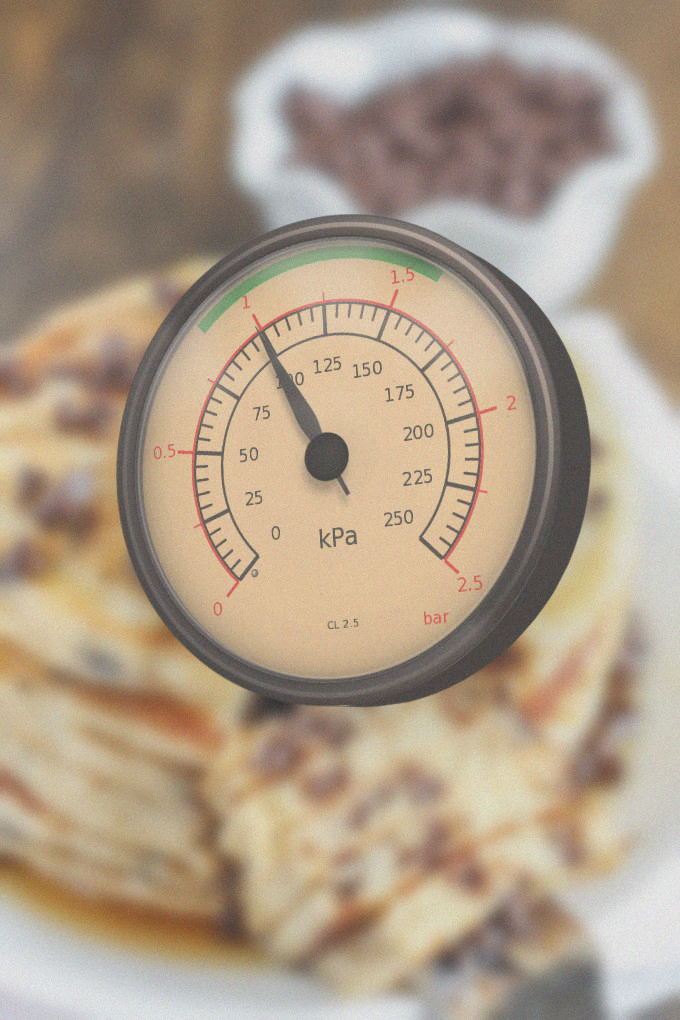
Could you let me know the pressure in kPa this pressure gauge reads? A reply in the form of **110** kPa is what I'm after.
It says **100** kPa
